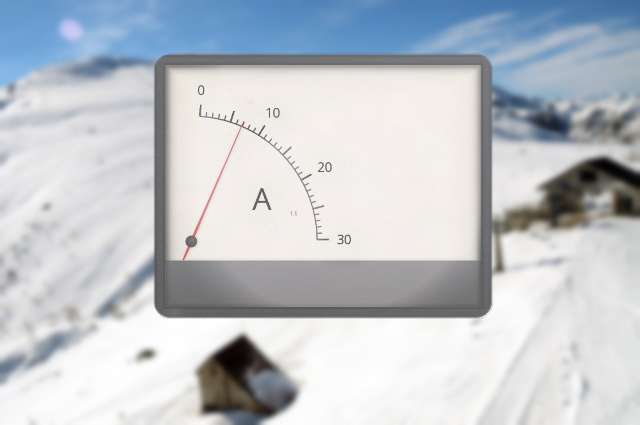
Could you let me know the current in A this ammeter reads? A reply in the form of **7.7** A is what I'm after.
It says **7** A
